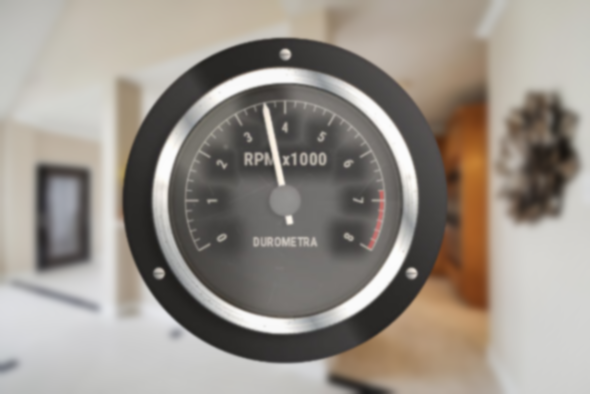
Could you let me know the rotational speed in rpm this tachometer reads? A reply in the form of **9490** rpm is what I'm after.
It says **3600** rpm
